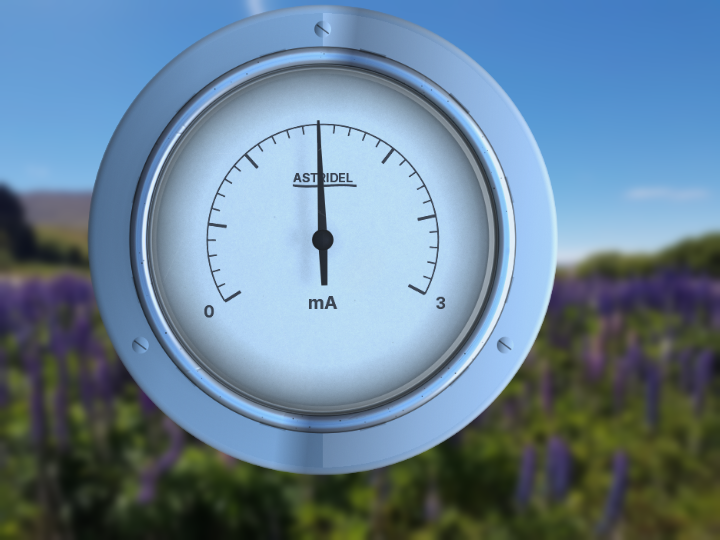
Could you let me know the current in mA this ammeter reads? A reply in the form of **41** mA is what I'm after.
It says **1.5** mA
